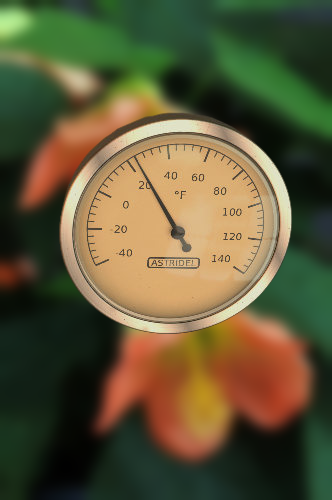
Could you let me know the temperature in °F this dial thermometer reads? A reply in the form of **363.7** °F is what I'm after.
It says **24** °F
